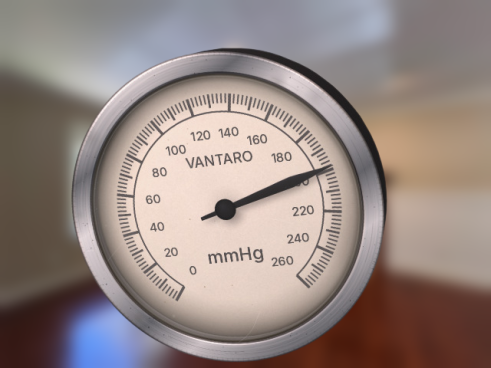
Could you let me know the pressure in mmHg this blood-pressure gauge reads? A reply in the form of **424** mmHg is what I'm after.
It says **198** mmHg
